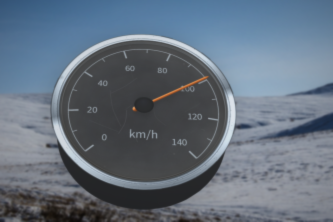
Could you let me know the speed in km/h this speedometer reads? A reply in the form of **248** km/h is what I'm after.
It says **100** km/h
